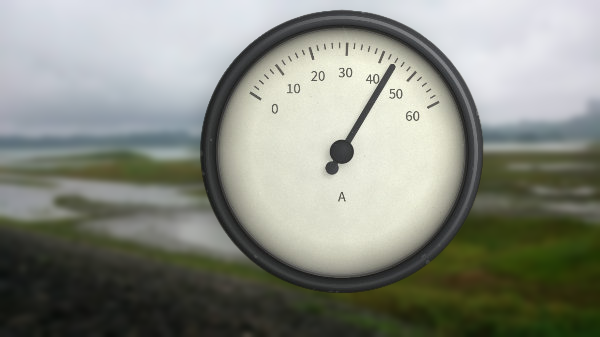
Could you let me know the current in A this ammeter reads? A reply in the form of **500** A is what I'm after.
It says **44** A
